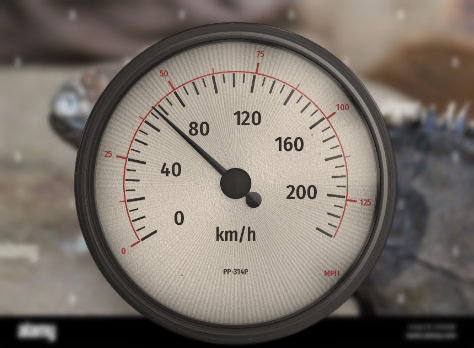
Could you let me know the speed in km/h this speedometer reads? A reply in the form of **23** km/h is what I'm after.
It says **67.5** km/h
